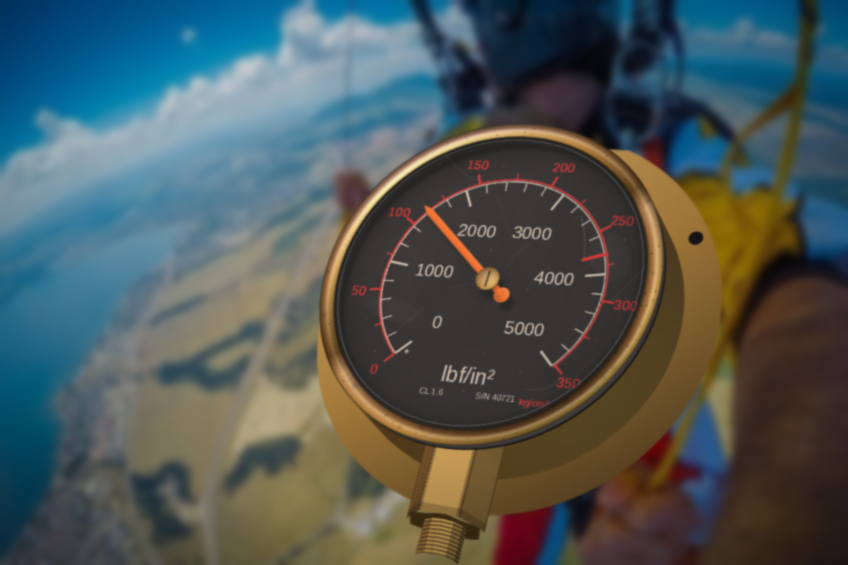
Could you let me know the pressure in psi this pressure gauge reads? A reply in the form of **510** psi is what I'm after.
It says **1600** psi
